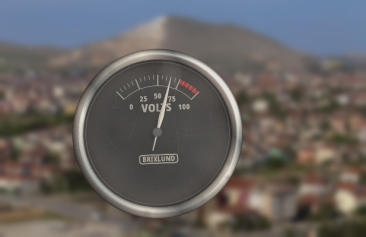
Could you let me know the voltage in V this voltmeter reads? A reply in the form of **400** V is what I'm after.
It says **65** V
